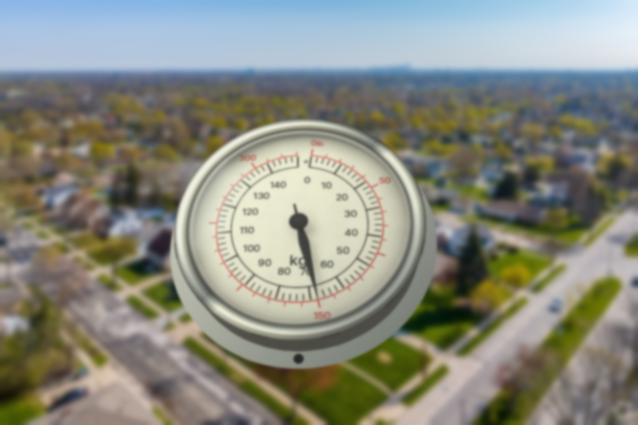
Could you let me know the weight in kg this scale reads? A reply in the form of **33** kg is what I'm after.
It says **68** kg
